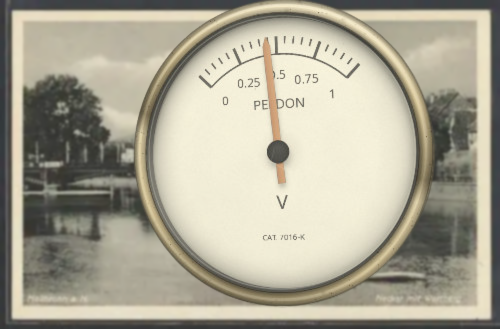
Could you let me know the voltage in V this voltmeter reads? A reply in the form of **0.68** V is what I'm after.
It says **0.45** V
